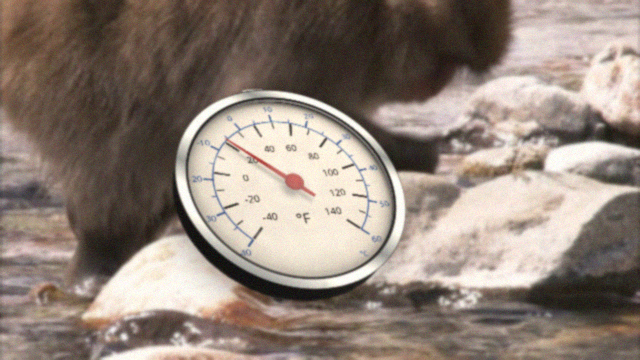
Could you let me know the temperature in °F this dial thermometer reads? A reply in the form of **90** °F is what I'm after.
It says **20** °F
